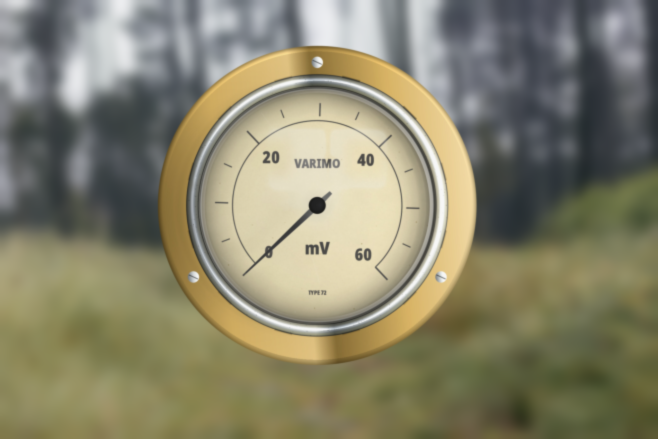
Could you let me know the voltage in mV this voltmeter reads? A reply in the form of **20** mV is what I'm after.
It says **0** mV
